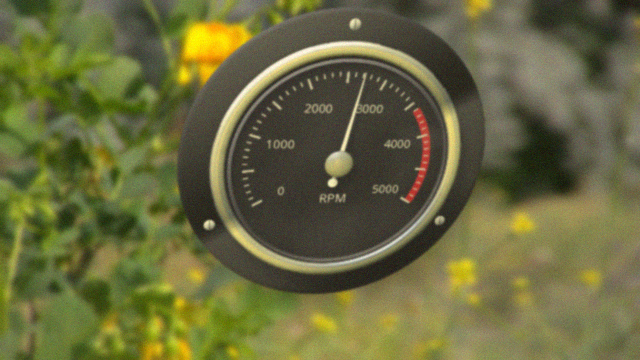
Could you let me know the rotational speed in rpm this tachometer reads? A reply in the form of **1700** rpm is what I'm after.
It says **2700** rpm
